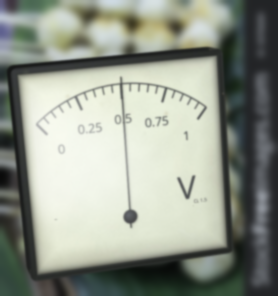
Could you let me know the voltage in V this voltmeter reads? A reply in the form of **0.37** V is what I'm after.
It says **0.5** V
